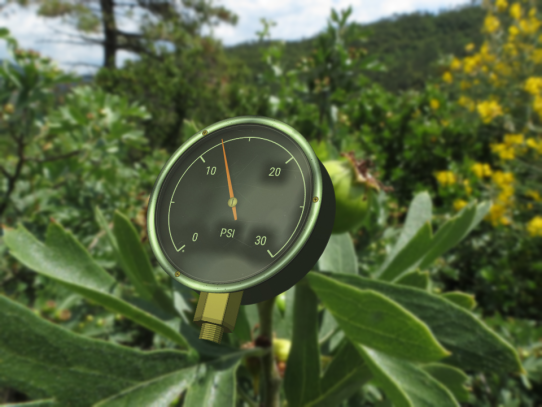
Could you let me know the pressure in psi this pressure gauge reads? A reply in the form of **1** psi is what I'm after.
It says **12.5** psi
